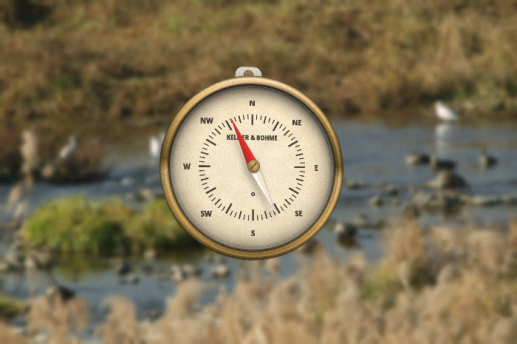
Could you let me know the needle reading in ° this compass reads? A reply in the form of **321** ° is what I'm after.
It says **335** °
